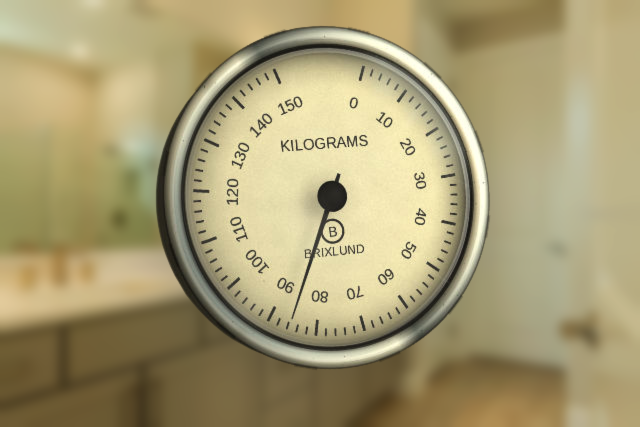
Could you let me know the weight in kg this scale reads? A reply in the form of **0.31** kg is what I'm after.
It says **86** kg
